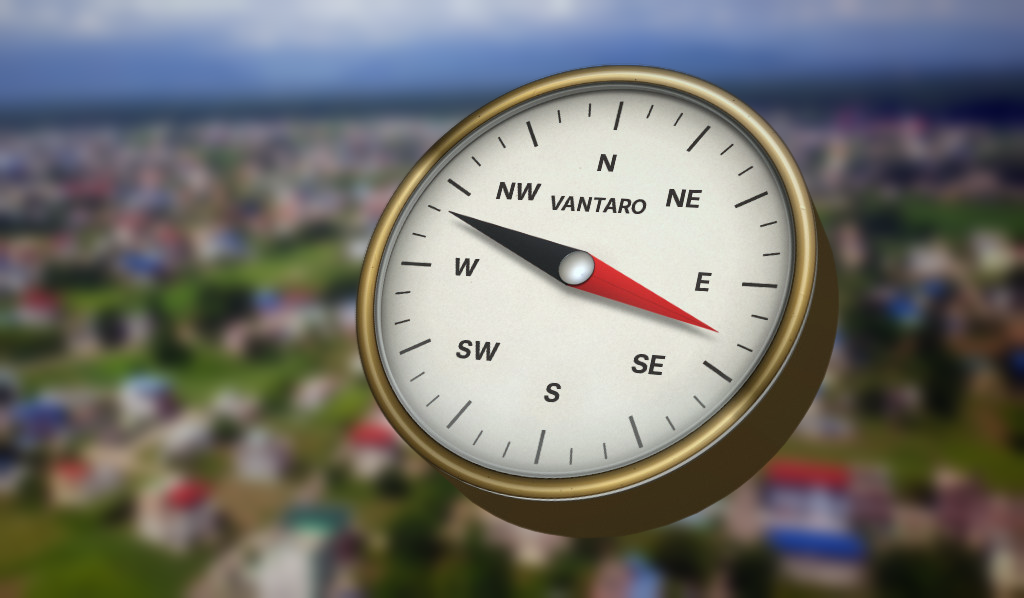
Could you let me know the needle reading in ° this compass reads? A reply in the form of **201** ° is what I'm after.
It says **110** °
